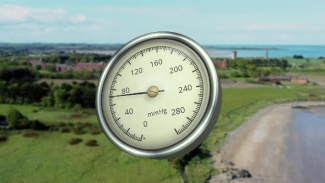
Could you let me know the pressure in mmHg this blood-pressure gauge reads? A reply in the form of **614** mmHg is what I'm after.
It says **70** mmHg
